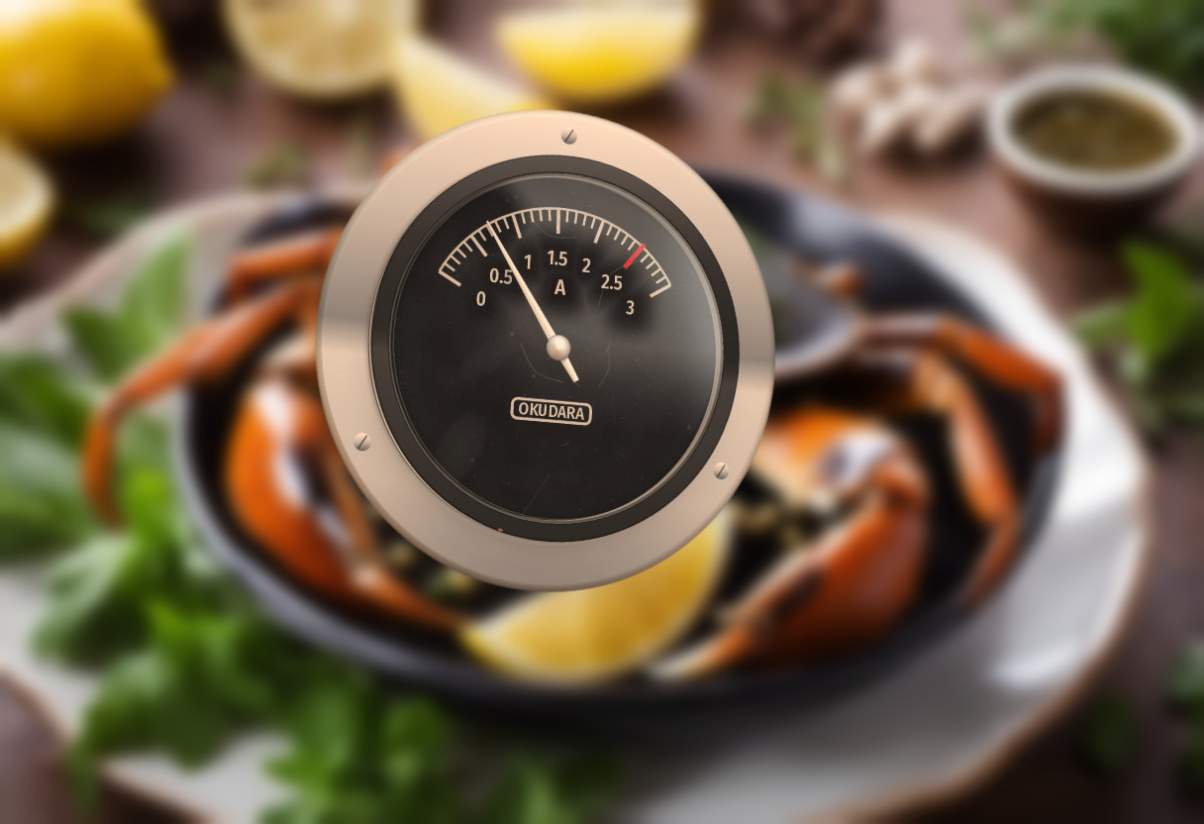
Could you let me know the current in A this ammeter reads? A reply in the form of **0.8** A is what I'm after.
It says **0.7** A
